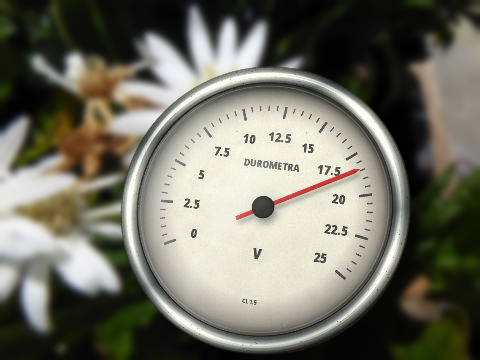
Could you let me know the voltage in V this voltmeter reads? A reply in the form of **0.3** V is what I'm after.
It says **18.5** V
